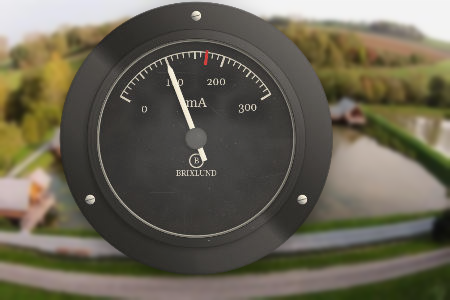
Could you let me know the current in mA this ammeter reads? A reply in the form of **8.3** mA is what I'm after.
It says **100** mA
